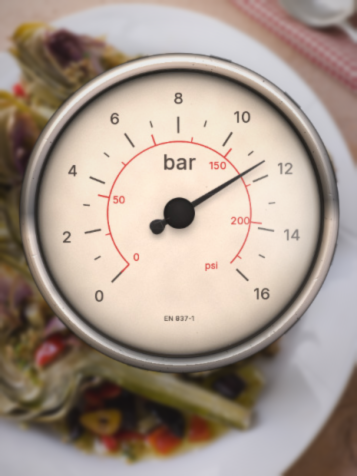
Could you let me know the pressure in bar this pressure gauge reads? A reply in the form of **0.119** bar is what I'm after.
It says **11.5** bar
